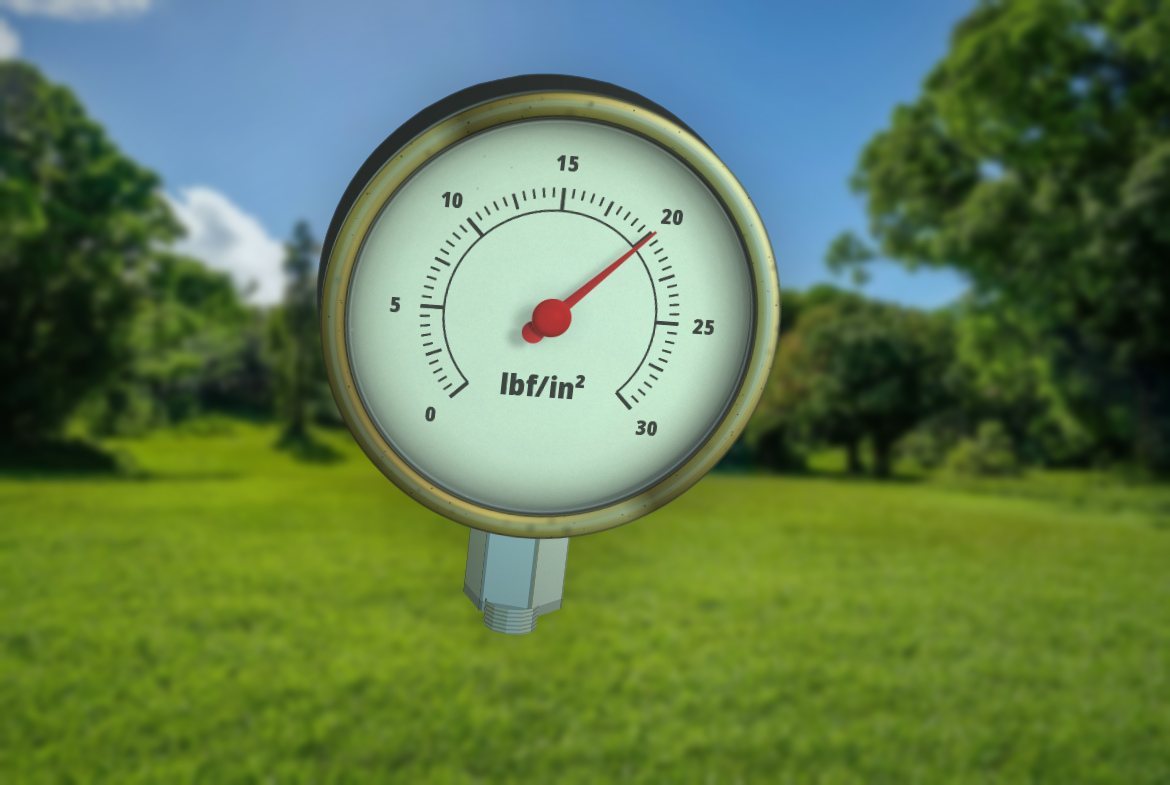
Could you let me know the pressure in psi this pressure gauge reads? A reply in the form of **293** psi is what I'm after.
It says **20** psi
